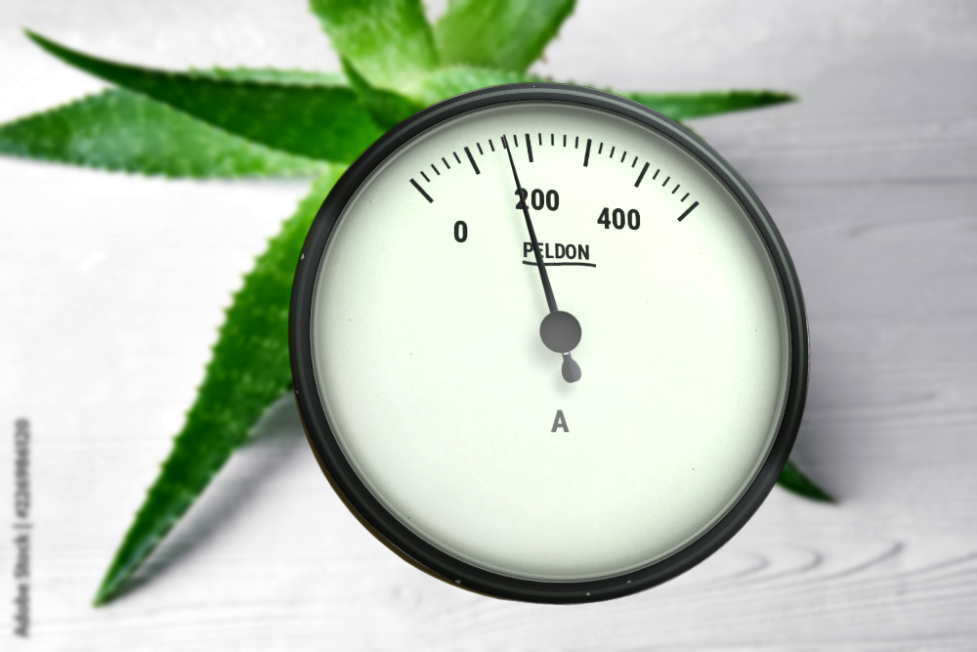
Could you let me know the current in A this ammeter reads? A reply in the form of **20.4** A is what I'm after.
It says **160** A
